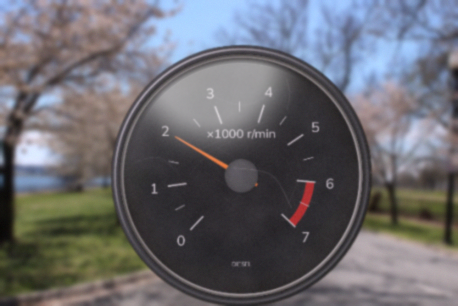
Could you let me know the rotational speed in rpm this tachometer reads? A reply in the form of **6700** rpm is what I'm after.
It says **2000** rpm
